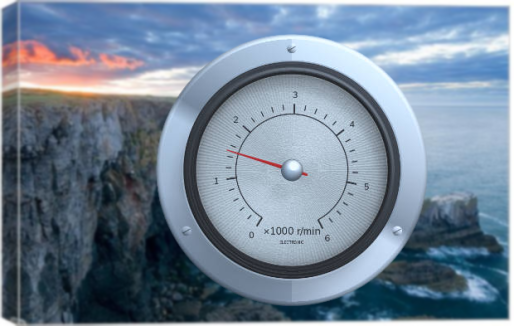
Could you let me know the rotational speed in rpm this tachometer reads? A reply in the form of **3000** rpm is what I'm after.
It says **1500** rpm
